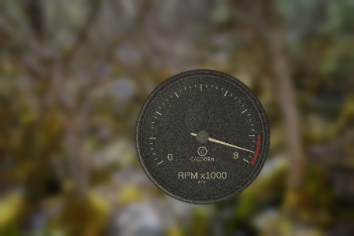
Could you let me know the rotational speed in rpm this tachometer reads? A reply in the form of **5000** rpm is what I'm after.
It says **7600** rpm
